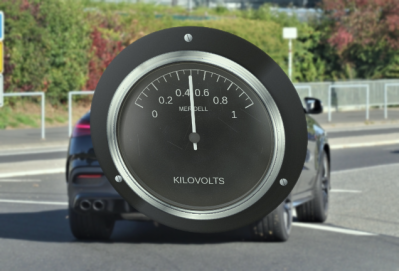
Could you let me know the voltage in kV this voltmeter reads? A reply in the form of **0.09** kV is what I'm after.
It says **0.5** kV
